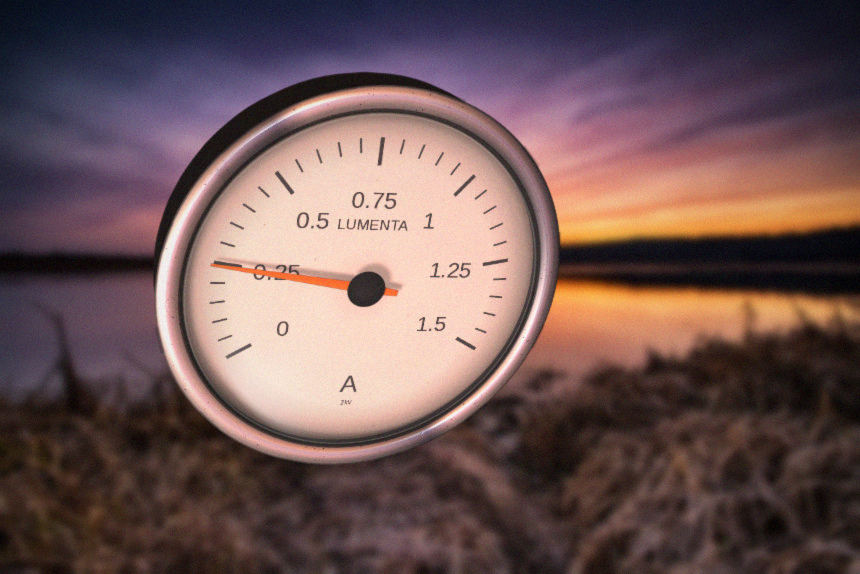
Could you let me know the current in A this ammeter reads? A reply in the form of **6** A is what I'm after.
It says **0.25** A
